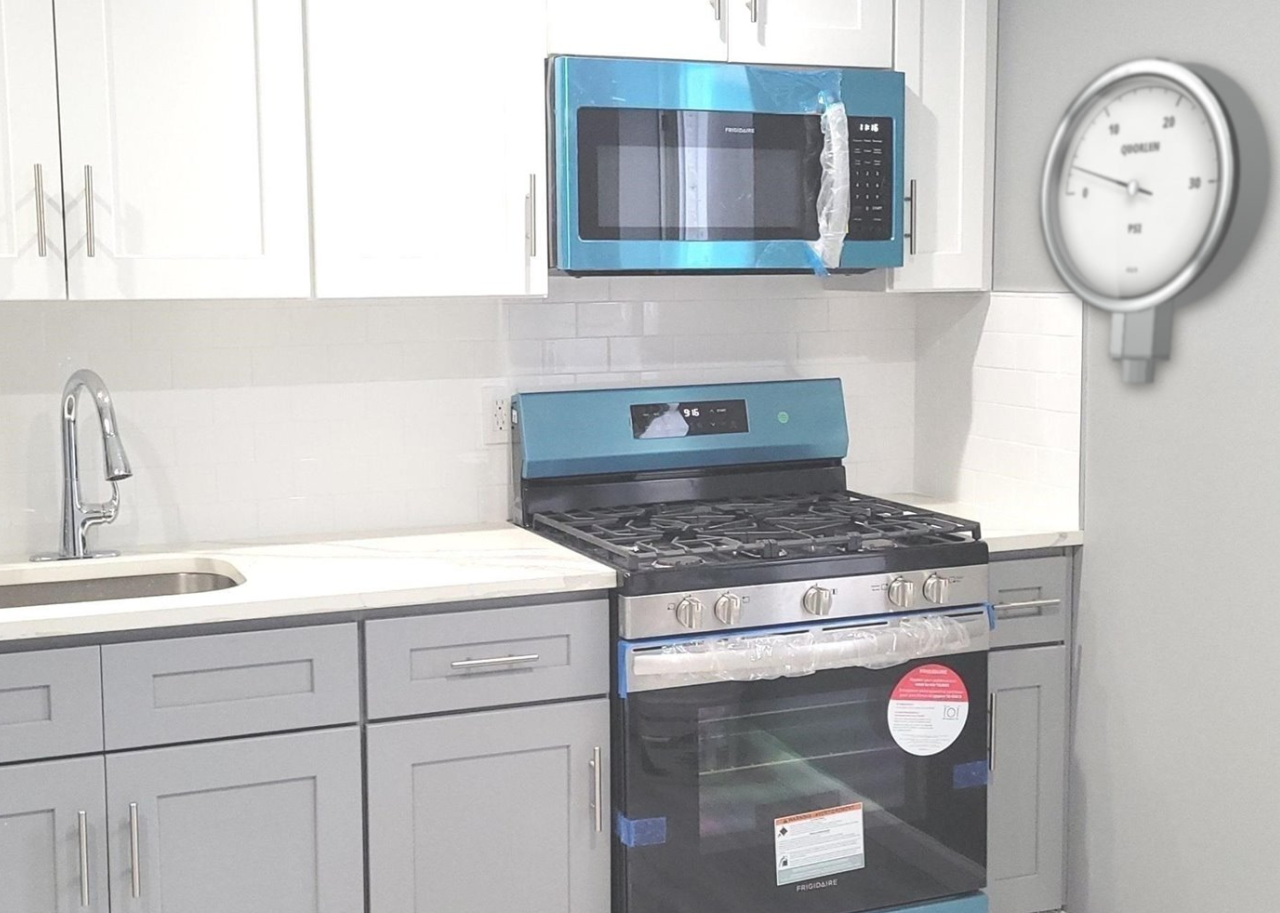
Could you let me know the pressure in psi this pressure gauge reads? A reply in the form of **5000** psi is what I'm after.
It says **3** psi
